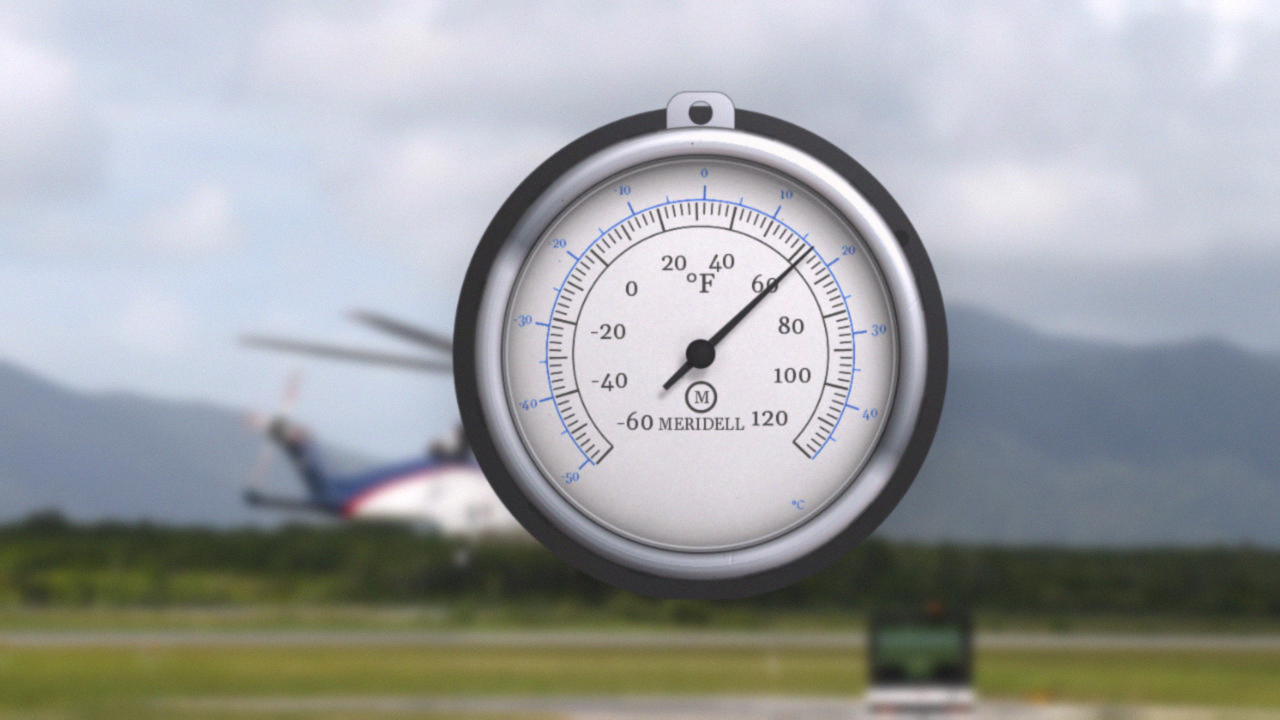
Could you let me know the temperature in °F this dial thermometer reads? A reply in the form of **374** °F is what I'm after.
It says **62** °F
